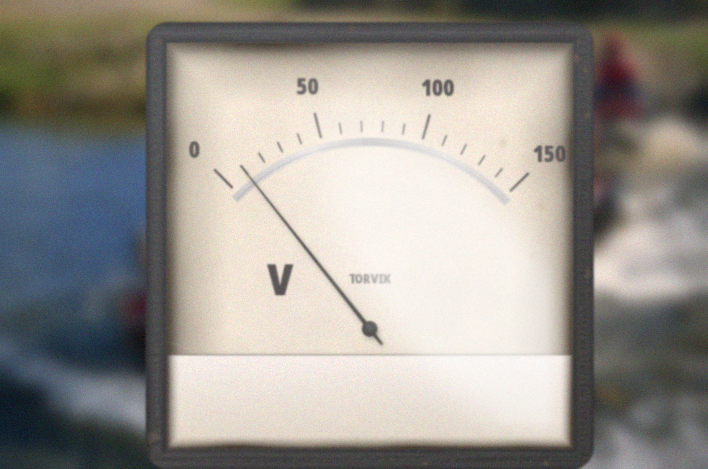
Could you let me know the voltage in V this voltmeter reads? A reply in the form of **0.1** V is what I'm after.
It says **10** V
